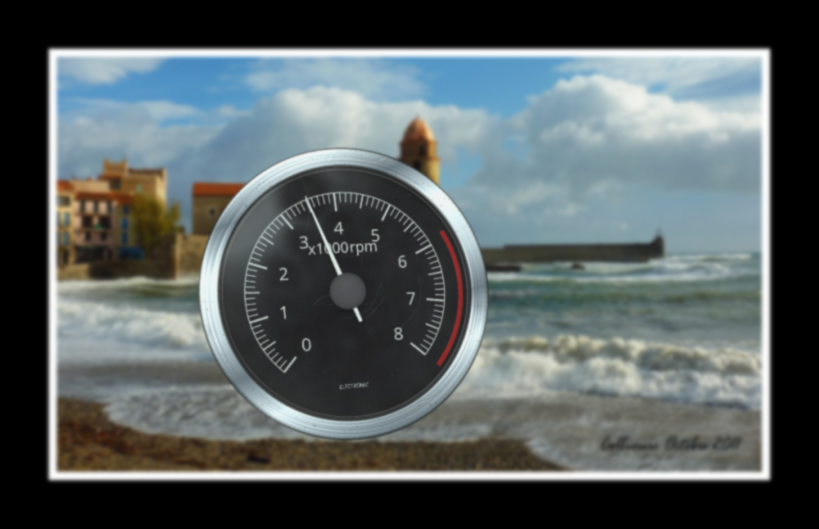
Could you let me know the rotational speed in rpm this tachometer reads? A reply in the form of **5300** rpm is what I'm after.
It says **3500** rpm
